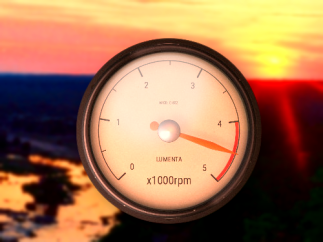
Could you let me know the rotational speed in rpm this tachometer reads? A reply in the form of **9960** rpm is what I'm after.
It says **4500** rpm
